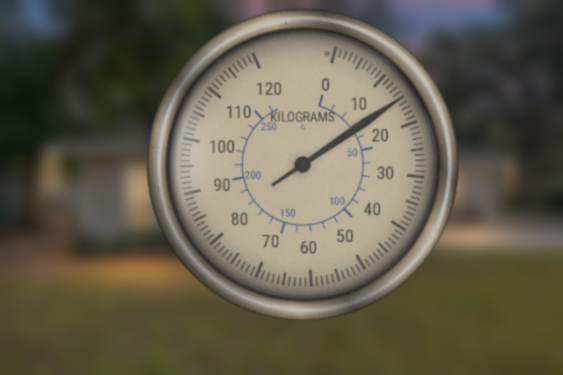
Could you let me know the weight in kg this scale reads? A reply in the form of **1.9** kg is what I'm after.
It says **15** kg
